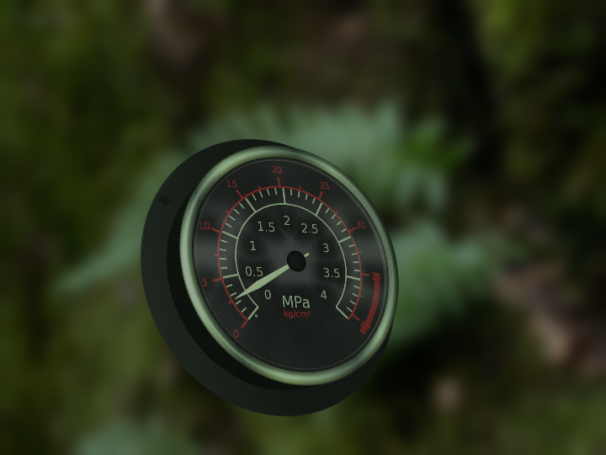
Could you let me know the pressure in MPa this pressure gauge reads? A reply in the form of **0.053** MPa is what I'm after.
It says **0.25** MPa
